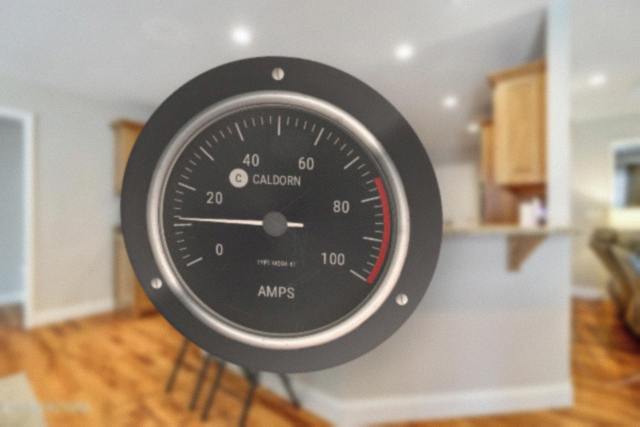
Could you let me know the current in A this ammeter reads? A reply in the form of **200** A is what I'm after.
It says **12** A
